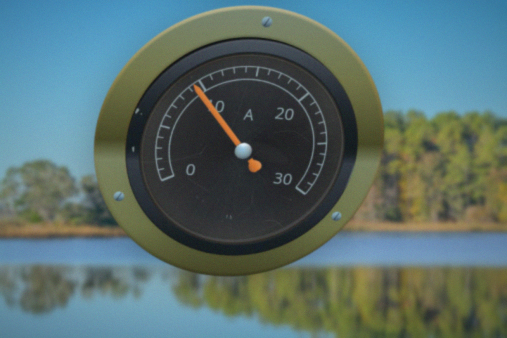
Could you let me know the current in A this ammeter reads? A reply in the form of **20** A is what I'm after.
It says **9.5** A
